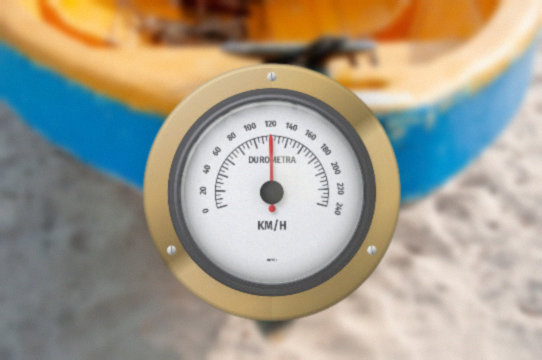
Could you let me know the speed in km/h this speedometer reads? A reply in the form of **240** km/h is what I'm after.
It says **120** km/h
